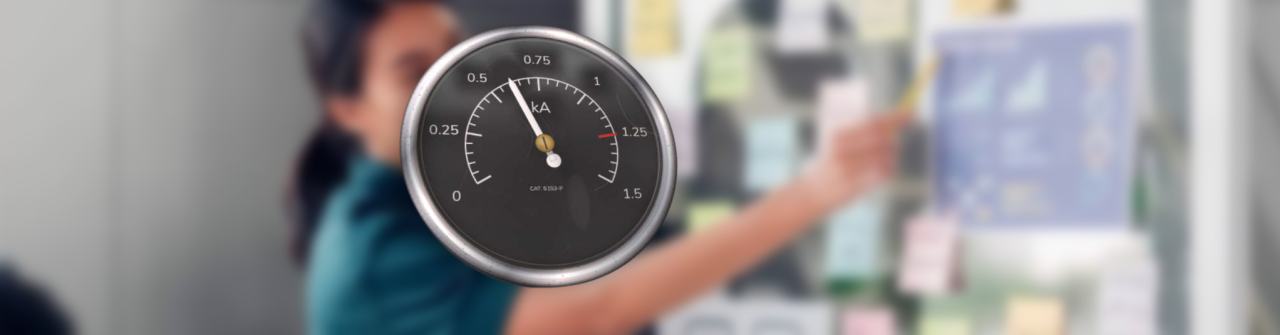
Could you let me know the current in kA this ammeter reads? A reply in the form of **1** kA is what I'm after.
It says **0.6** kA
